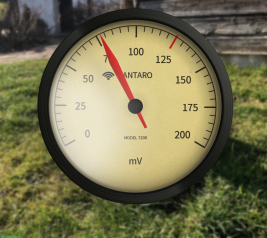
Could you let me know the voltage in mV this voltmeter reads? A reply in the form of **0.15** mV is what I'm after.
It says **77.5** mV
